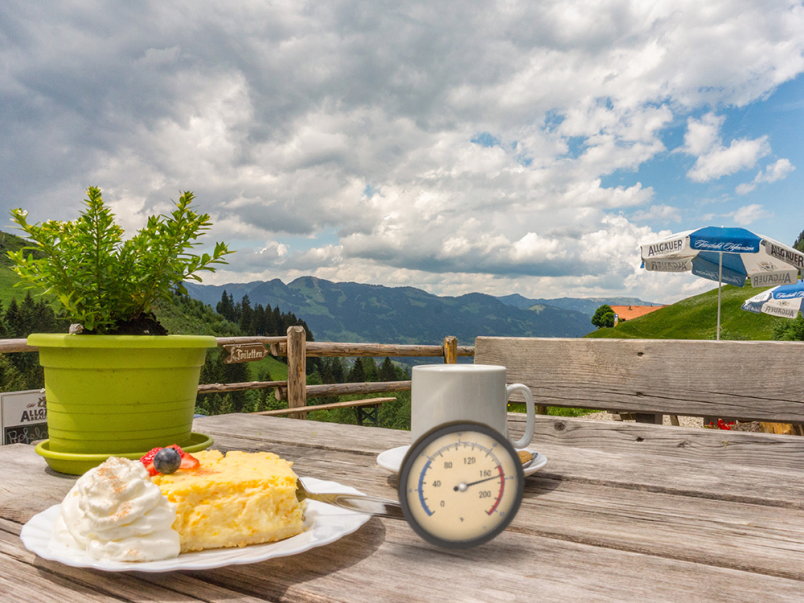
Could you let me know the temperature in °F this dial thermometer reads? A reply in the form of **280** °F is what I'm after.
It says **170** °F
